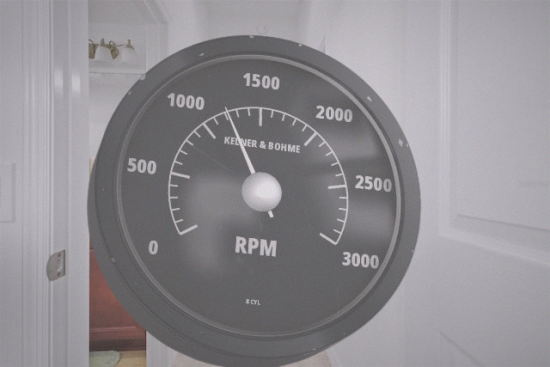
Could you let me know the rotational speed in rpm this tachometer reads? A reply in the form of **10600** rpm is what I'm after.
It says **1200** rpm
